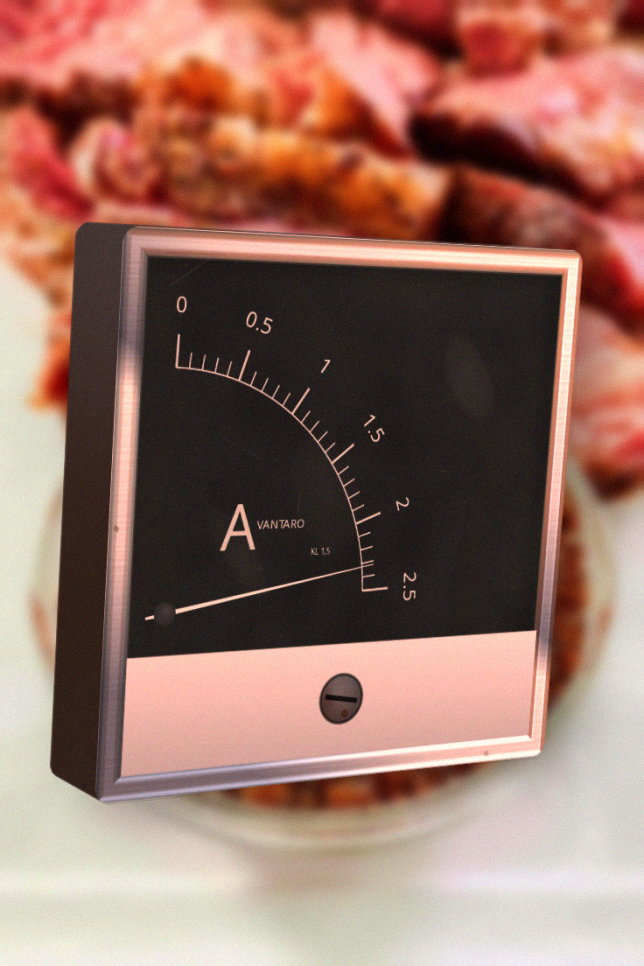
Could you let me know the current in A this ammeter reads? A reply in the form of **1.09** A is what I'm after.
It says **2.3** A
